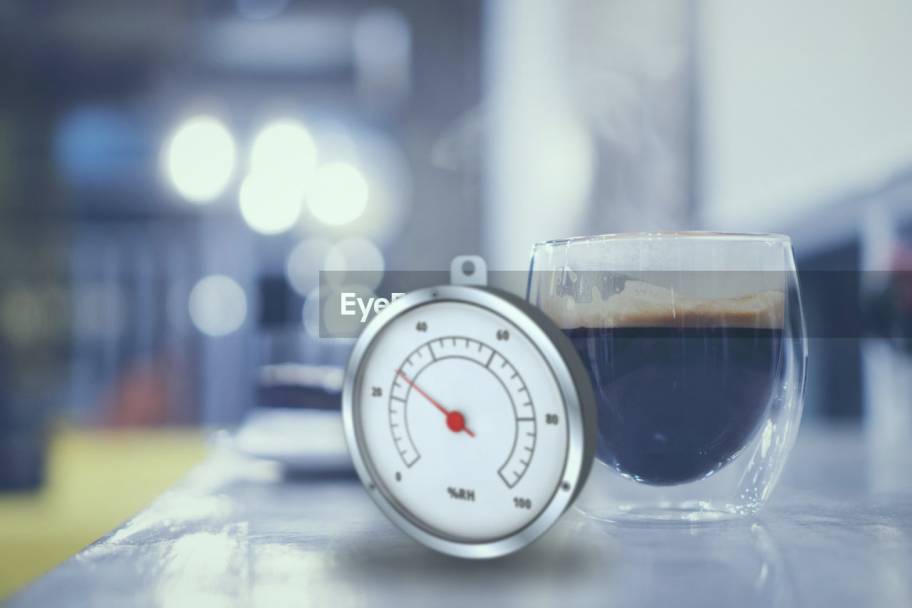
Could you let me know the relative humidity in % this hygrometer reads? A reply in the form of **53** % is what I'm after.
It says **28** %
